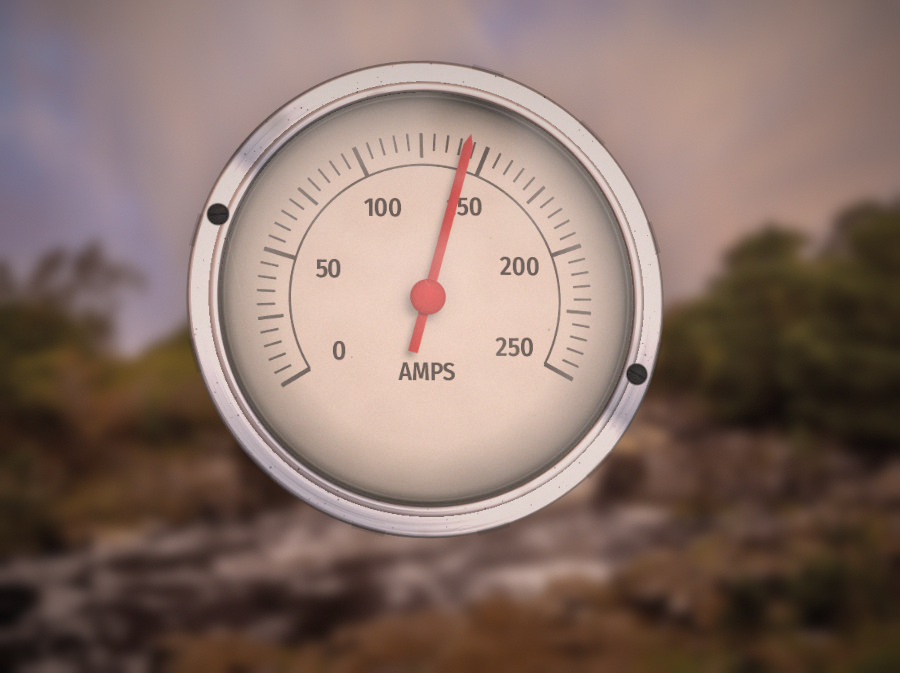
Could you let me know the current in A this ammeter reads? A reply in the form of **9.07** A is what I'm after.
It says **142.5** A
